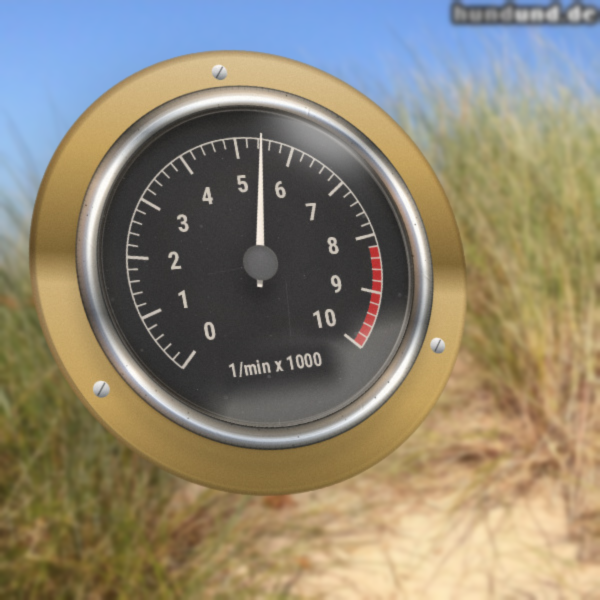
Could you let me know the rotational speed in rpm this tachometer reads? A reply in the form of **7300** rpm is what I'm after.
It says **5400** rpm
